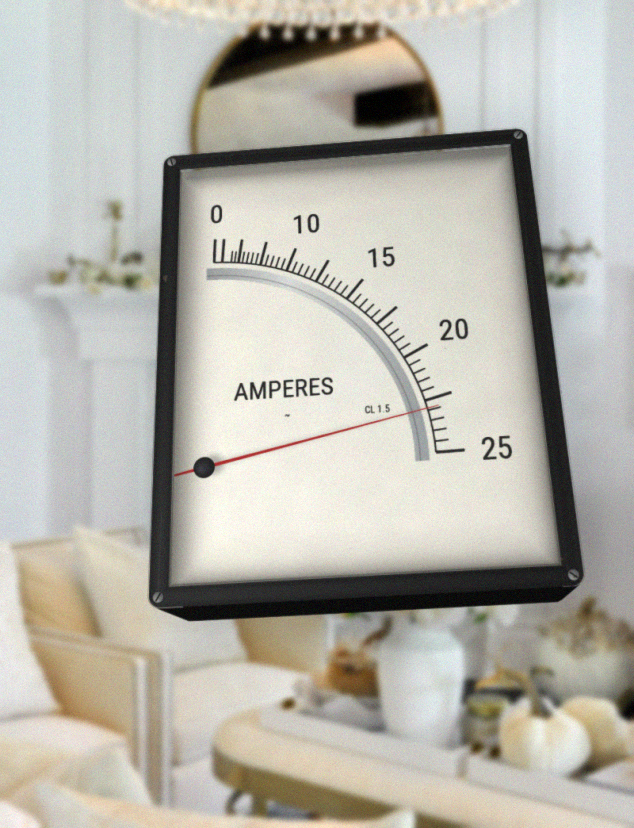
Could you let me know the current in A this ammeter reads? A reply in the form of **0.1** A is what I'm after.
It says **23** A
